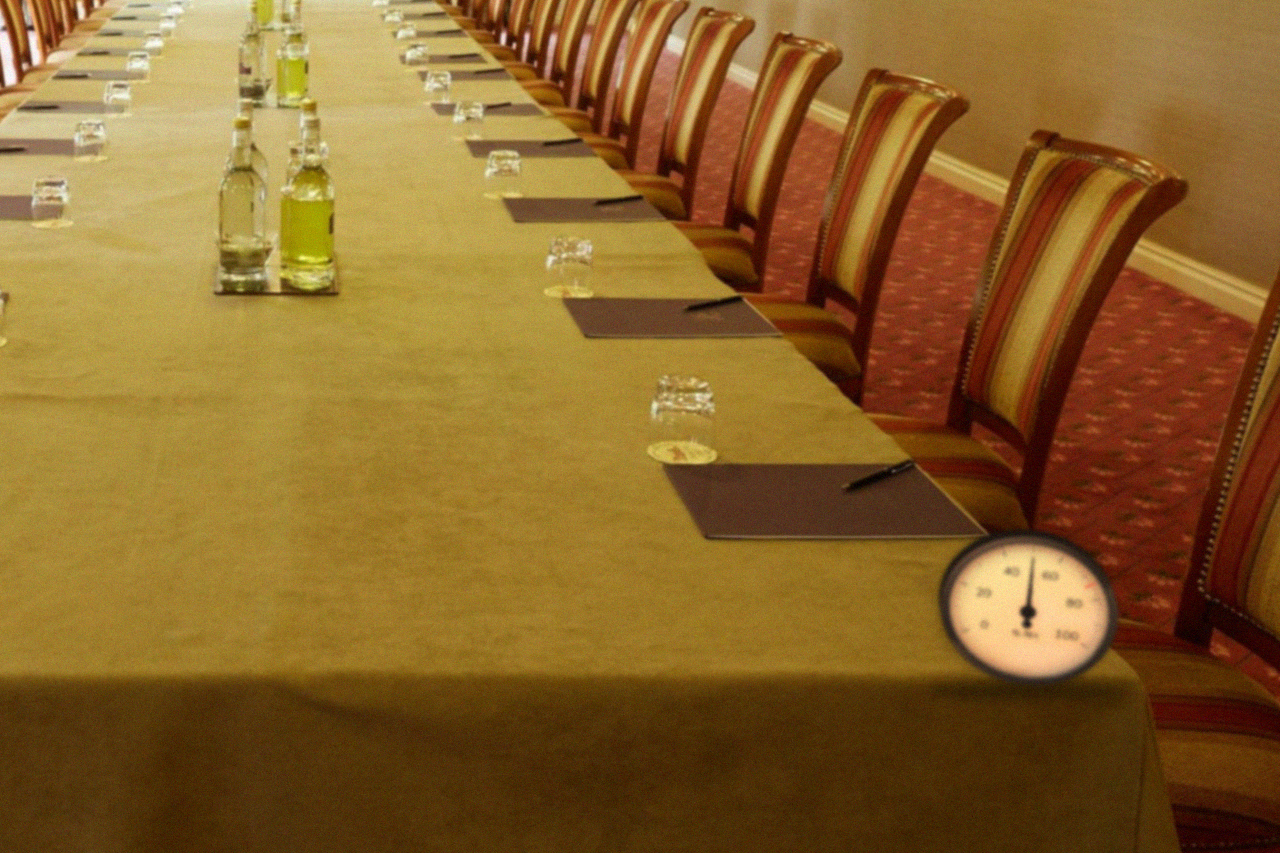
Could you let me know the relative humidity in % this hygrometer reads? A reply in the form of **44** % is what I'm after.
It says **50** %
